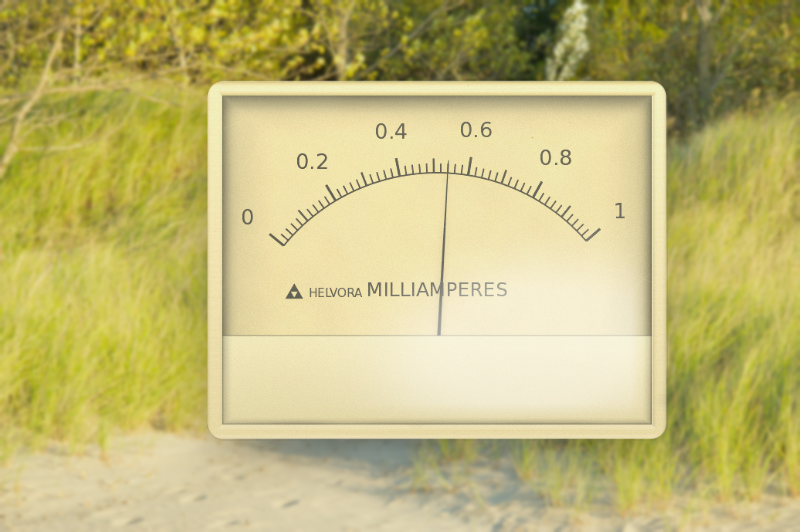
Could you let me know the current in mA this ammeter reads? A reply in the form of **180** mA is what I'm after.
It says **0.54** mA
